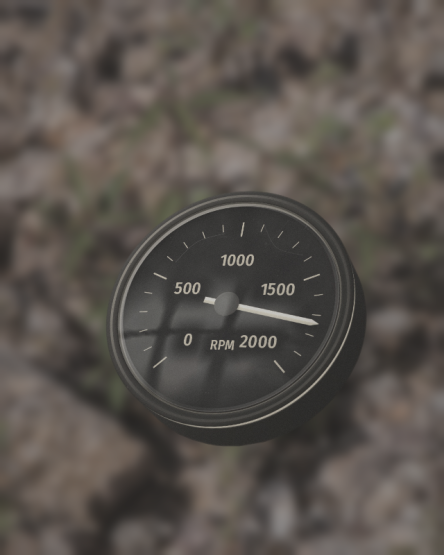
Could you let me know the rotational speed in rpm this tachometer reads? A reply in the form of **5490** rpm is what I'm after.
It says **1750** rpm
